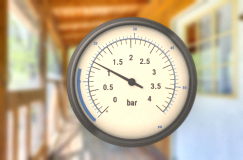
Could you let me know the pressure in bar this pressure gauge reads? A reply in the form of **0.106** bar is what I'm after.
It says **1.1** bar
